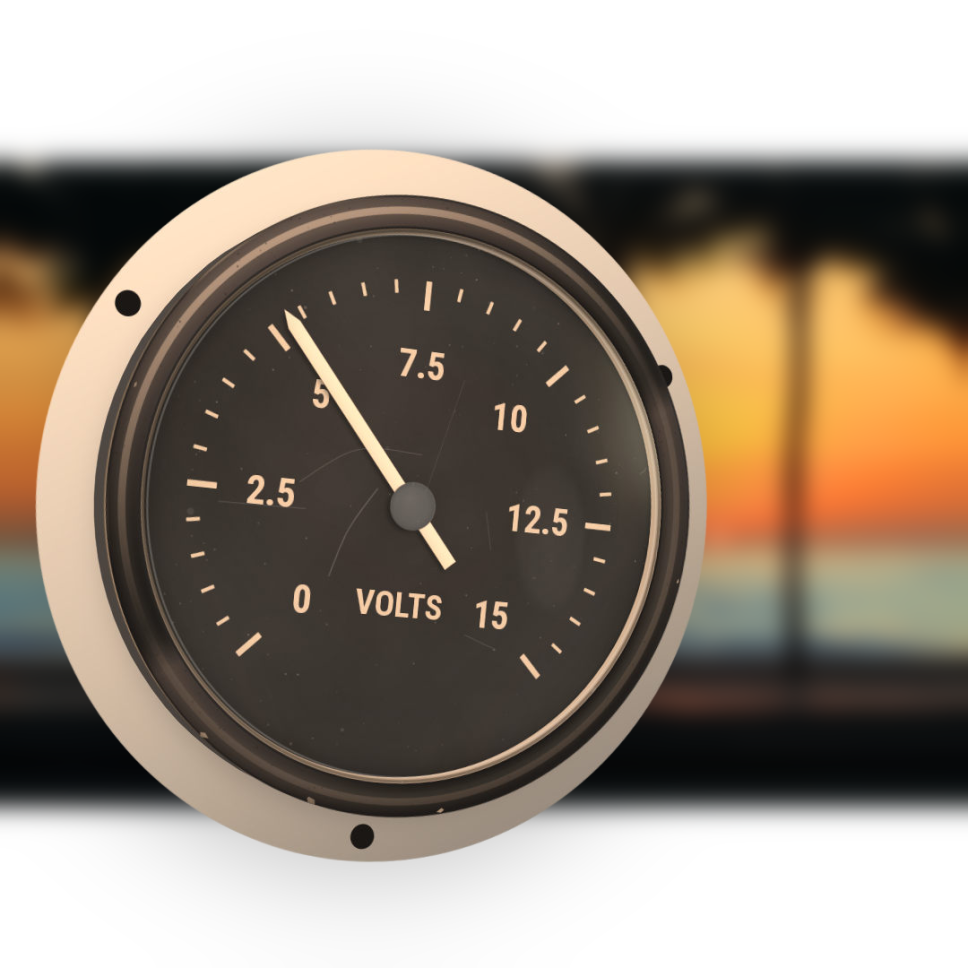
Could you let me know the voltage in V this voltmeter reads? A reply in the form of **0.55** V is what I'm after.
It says **5.25** V
